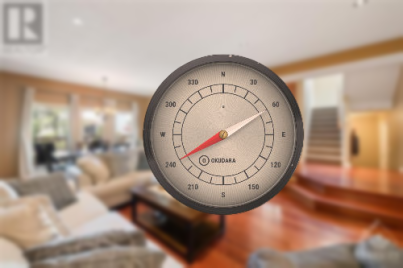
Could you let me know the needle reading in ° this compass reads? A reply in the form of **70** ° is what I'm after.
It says **240** °
